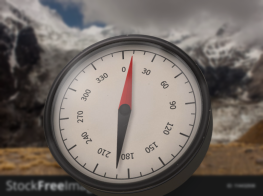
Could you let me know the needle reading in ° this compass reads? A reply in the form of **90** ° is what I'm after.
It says **10** °
